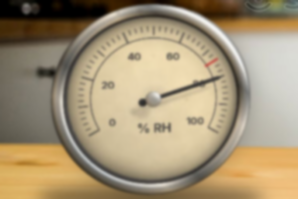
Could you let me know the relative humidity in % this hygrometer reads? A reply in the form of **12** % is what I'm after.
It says **80** %
